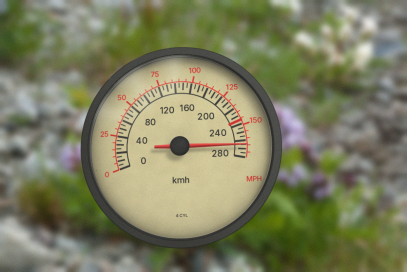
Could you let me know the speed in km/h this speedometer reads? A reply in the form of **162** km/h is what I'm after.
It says **265** km/h
